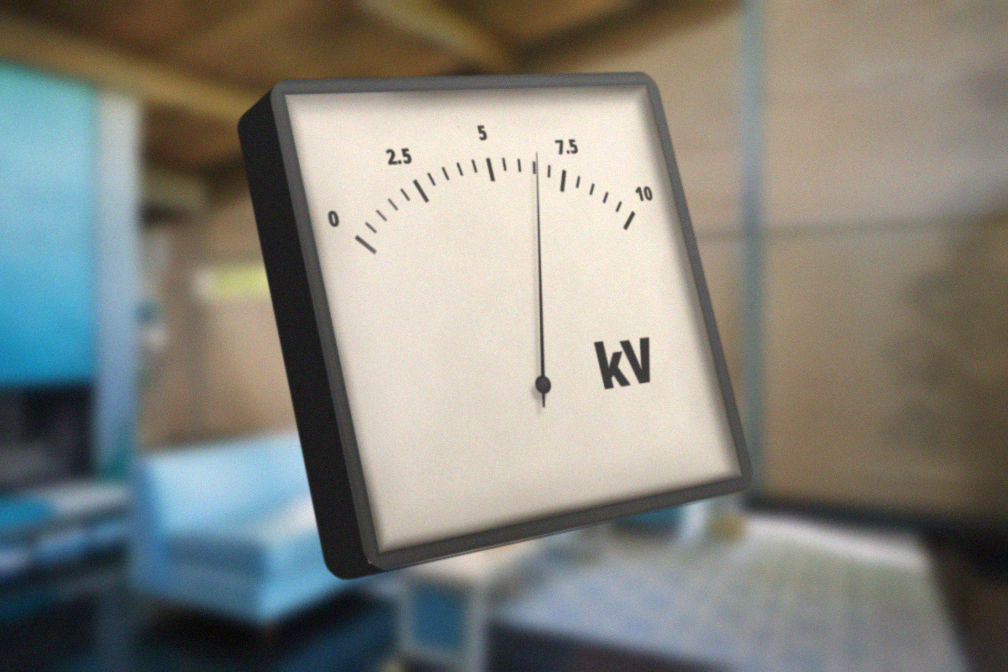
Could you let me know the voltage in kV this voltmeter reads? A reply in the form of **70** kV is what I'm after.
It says **6.5** kV
